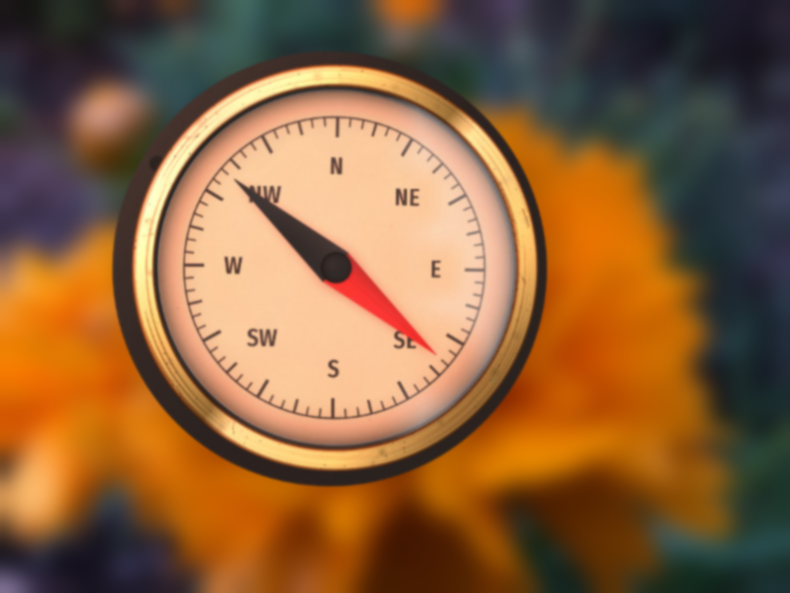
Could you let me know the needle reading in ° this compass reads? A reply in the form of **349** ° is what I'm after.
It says **130** °
